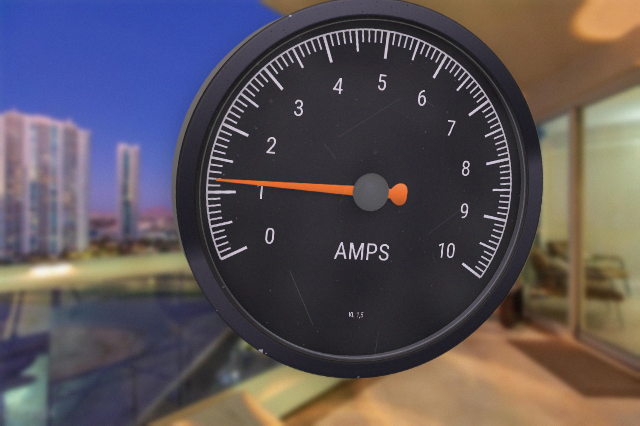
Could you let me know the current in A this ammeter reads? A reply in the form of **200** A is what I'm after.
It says **1.2** A
